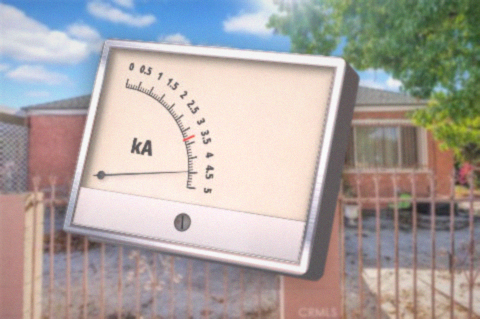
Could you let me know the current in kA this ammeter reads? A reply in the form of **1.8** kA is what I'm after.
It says **4.5** kA
